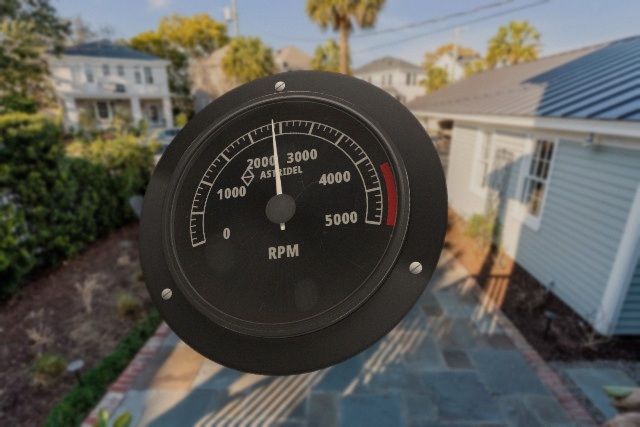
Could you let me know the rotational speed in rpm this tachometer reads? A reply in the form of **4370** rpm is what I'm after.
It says **2400** rpm
